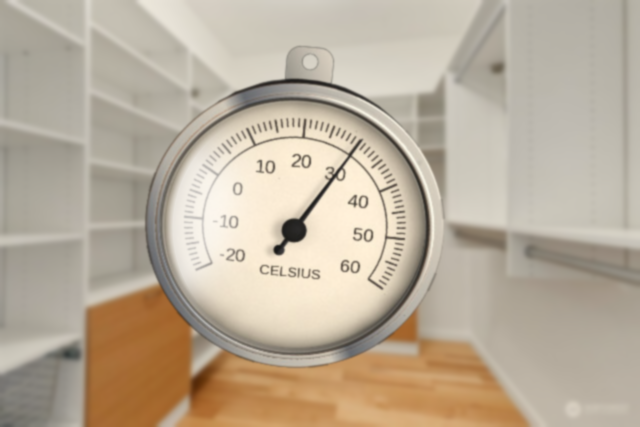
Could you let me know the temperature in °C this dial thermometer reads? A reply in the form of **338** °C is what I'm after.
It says **30** °C
